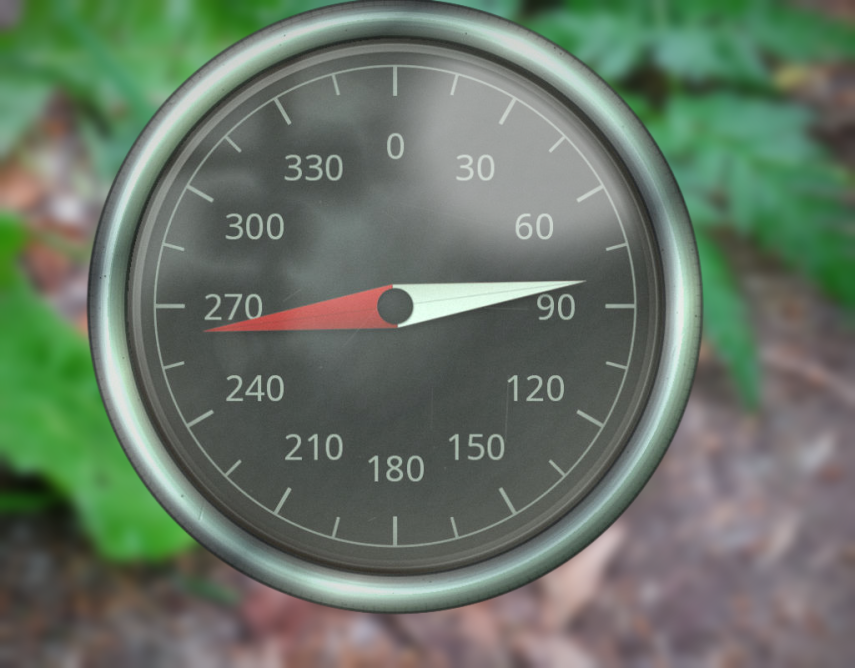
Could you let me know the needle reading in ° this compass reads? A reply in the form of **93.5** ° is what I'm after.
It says **262.5** °
